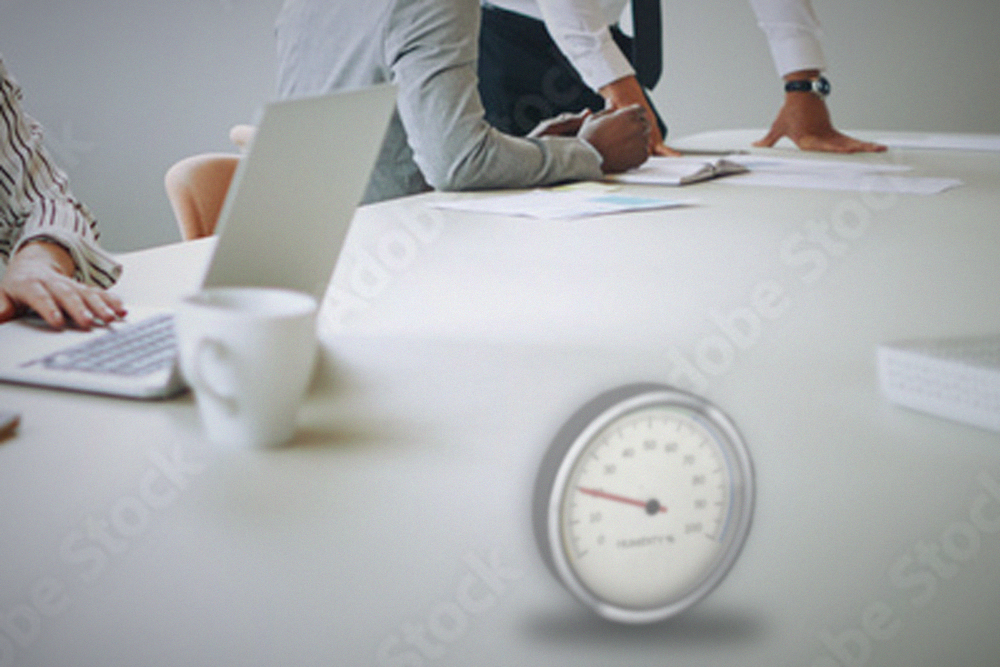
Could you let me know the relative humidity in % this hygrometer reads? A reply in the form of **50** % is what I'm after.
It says **20** %
